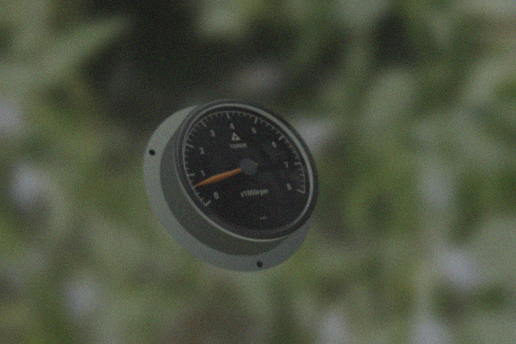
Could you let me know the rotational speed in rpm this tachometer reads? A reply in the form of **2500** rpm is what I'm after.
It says **600** rpm
